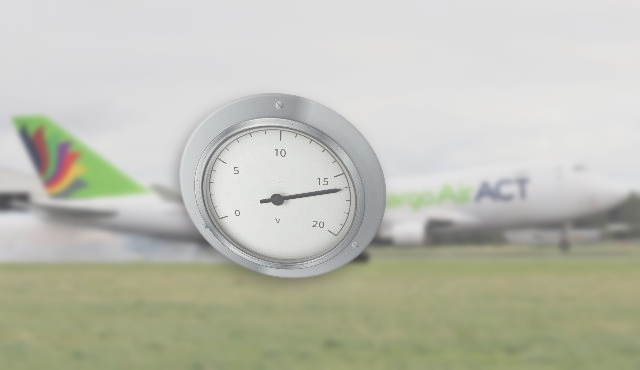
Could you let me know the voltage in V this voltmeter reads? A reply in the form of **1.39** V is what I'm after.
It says **16** V
